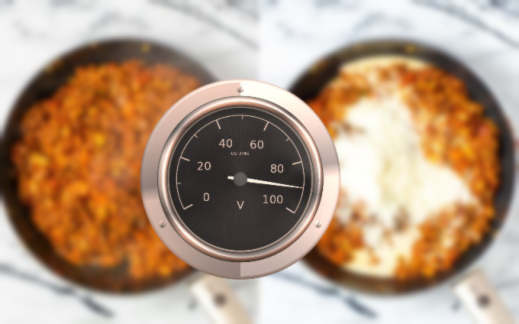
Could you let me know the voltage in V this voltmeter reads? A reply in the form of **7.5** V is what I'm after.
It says **90** V
